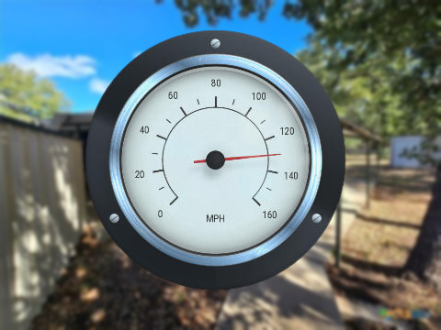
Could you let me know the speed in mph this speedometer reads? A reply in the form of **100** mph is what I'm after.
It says **130** mph
